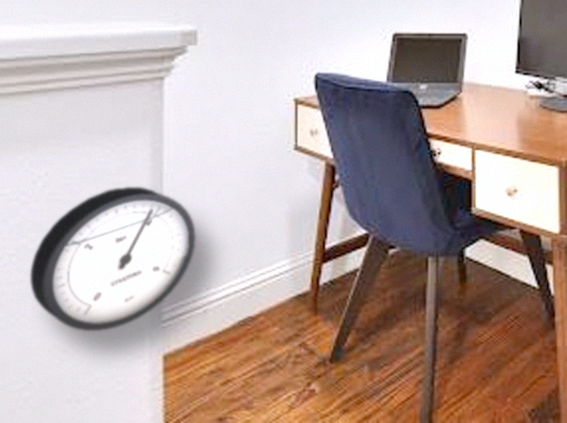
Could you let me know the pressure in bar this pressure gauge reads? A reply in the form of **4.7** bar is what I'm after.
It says **3.8** bar
